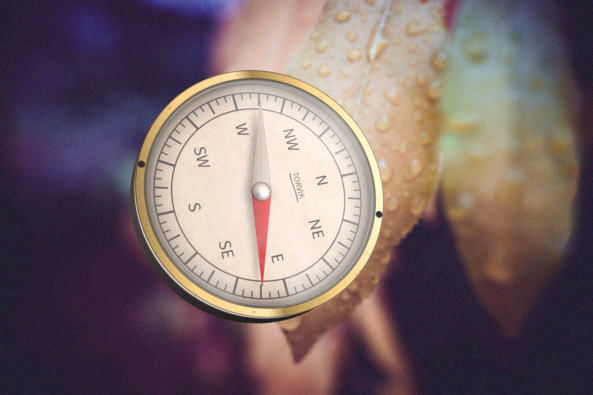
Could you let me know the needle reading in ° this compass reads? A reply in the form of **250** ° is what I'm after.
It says **105** °
